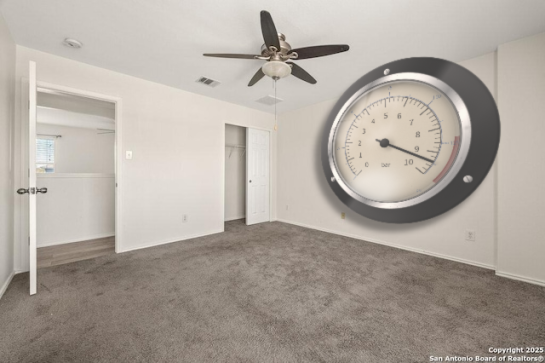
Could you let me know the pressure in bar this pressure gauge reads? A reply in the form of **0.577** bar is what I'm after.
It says **9.4** bar
